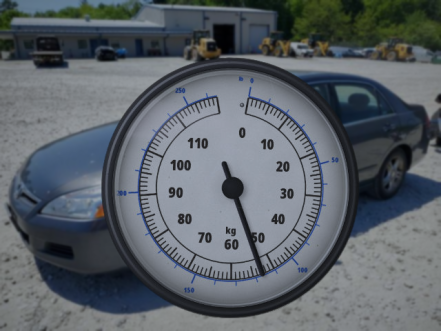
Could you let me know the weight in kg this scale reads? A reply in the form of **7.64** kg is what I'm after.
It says **53** kg
